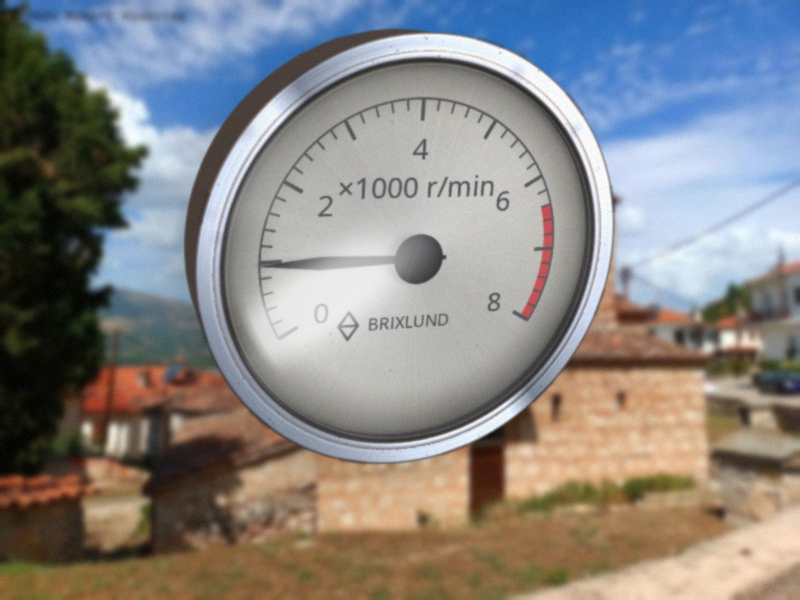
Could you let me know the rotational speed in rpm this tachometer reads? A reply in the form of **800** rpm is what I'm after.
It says **1000** rpm
